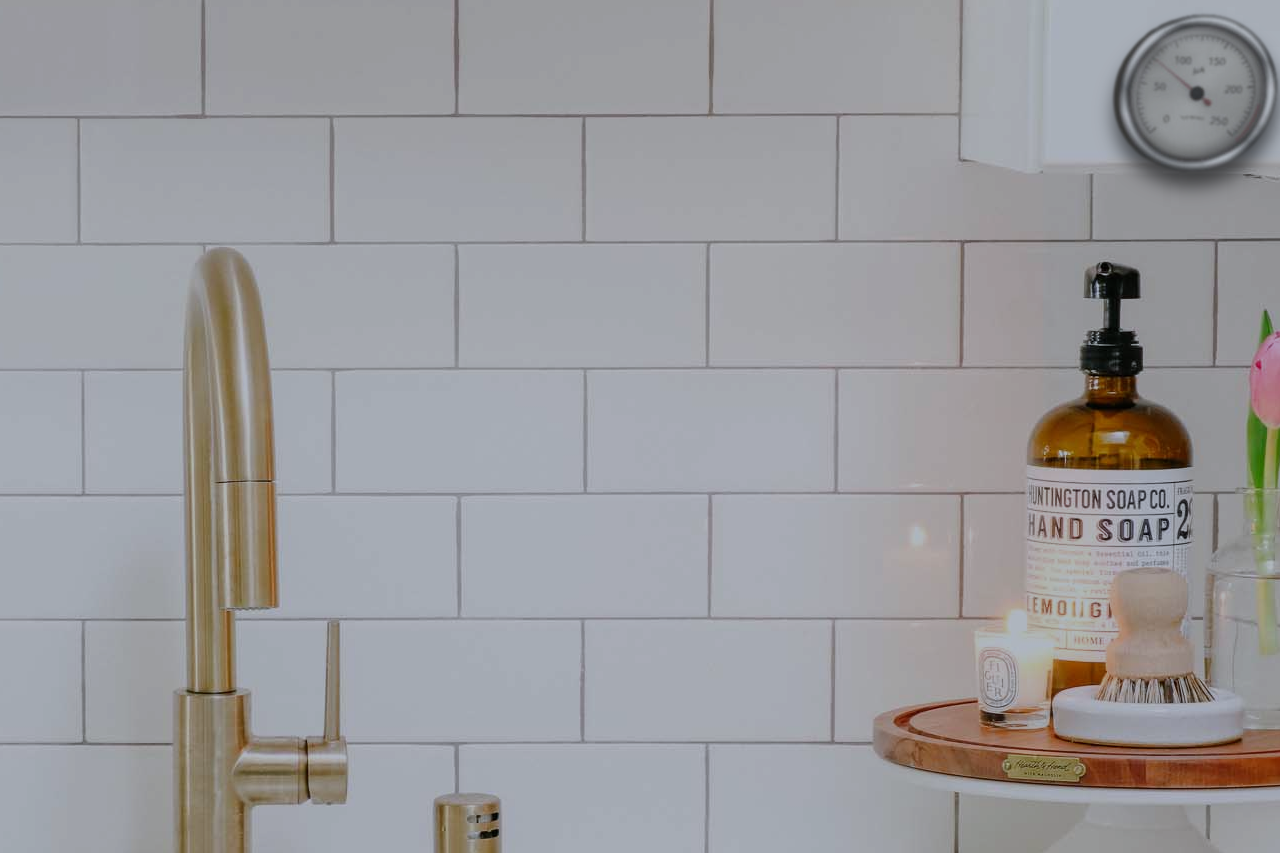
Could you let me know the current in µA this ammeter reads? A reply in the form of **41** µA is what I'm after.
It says **75** µA
